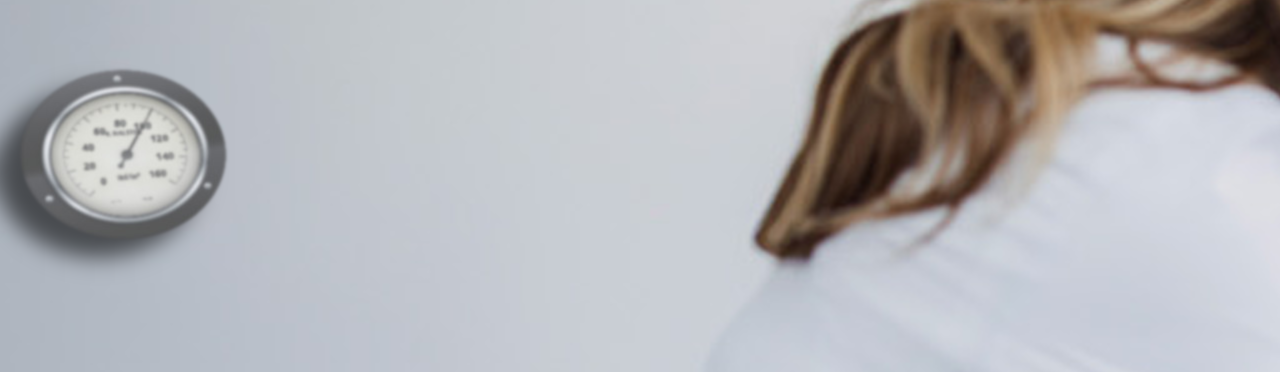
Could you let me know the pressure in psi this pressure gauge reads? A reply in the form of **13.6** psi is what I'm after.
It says **100** psi
